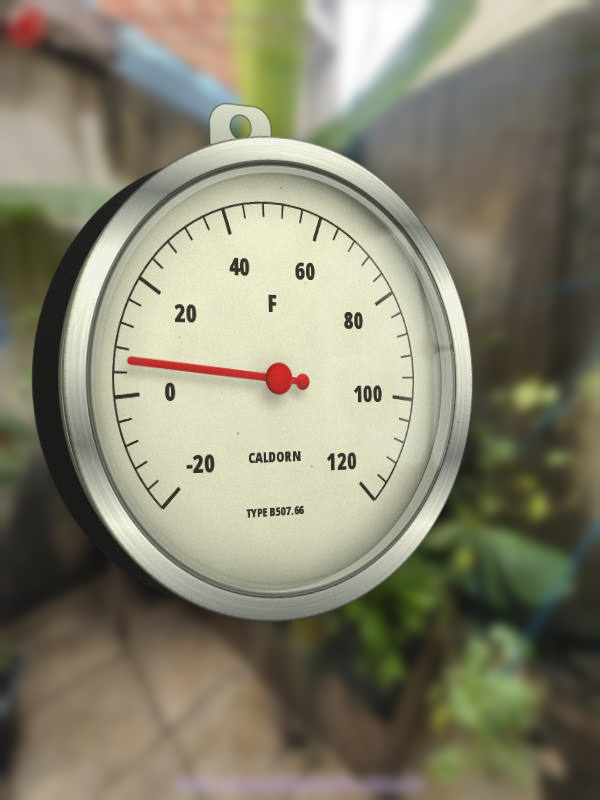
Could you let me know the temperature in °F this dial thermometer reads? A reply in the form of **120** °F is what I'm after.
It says **6** °F
